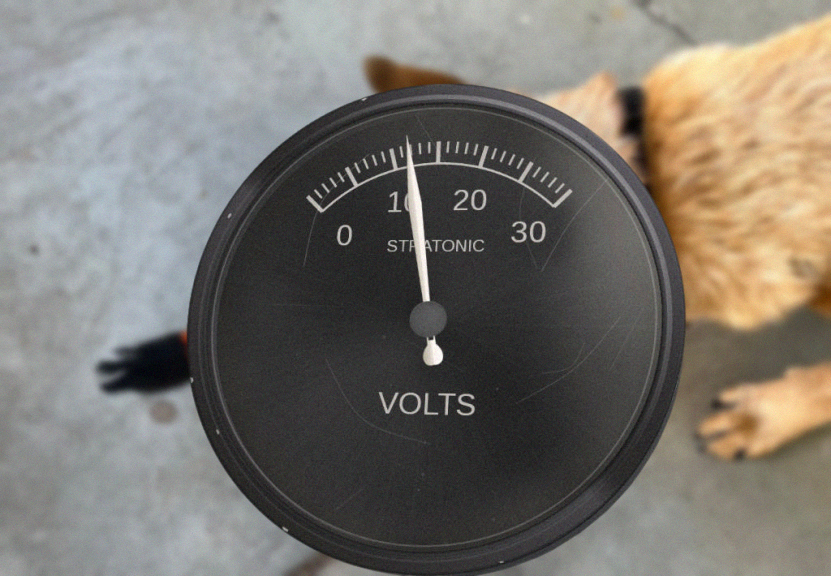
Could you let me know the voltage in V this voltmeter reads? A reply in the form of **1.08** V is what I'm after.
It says **12** V
